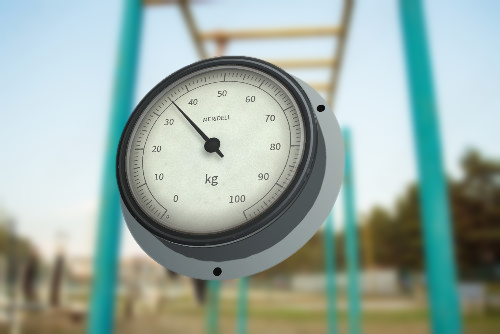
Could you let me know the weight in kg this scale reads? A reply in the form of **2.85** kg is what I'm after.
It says **35** kg
